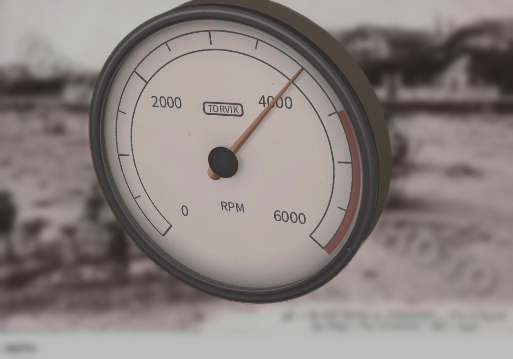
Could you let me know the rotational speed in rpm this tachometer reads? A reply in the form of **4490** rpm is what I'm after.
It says **4000** rpm
